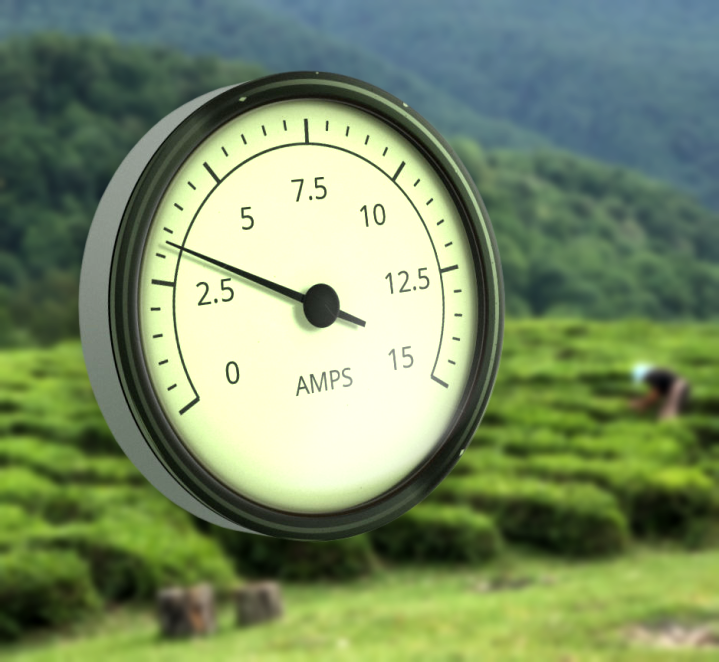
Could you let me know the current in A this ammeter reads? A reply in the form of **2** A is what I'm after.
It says **3.25** A
